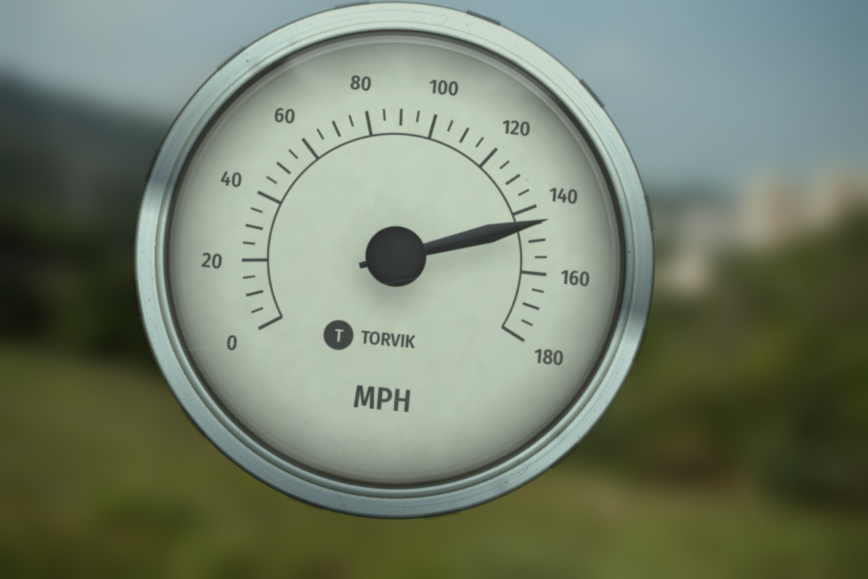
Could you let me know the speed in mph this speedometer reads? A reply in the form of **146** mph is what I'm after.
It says **145** mph
